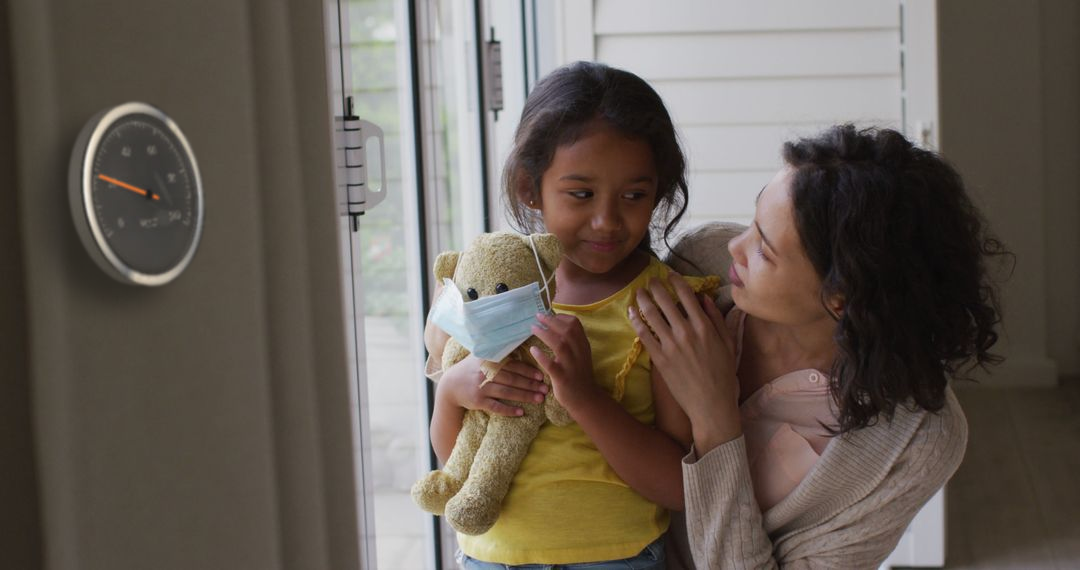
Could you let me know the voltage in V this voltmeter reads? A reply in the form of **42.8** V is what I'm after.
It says **20** V
